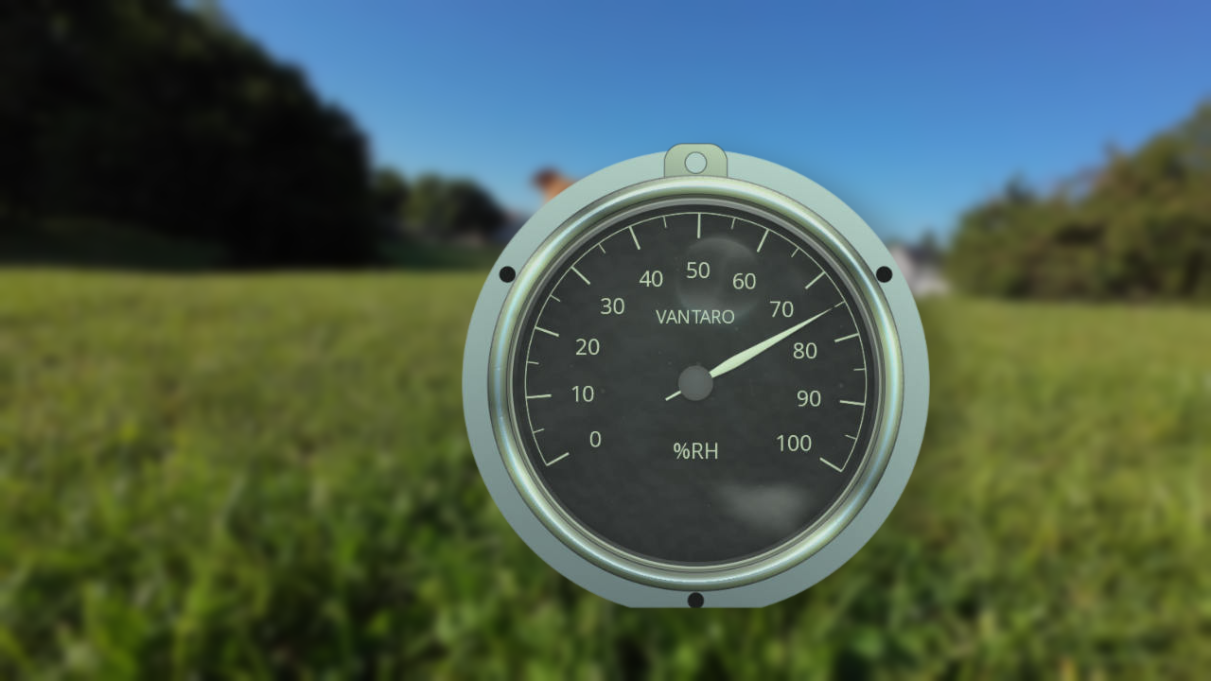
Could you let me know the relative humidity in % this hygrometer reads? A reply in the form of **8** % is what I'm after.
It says **75** %
